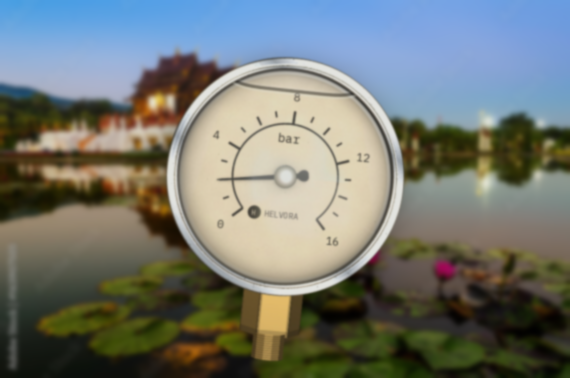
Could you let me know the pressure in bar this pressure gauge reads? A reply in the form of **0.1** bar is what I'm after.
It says **2** bar
